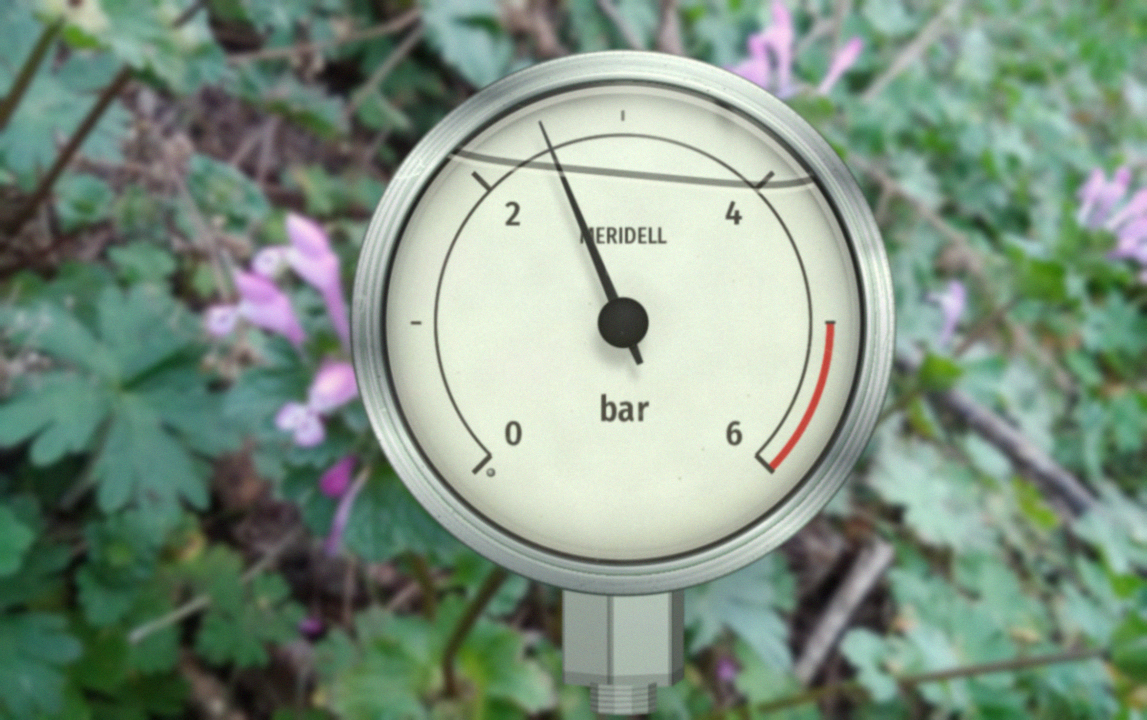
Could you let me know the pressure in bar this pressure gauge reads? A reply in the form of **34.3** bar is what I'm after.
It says **2.5** bar
